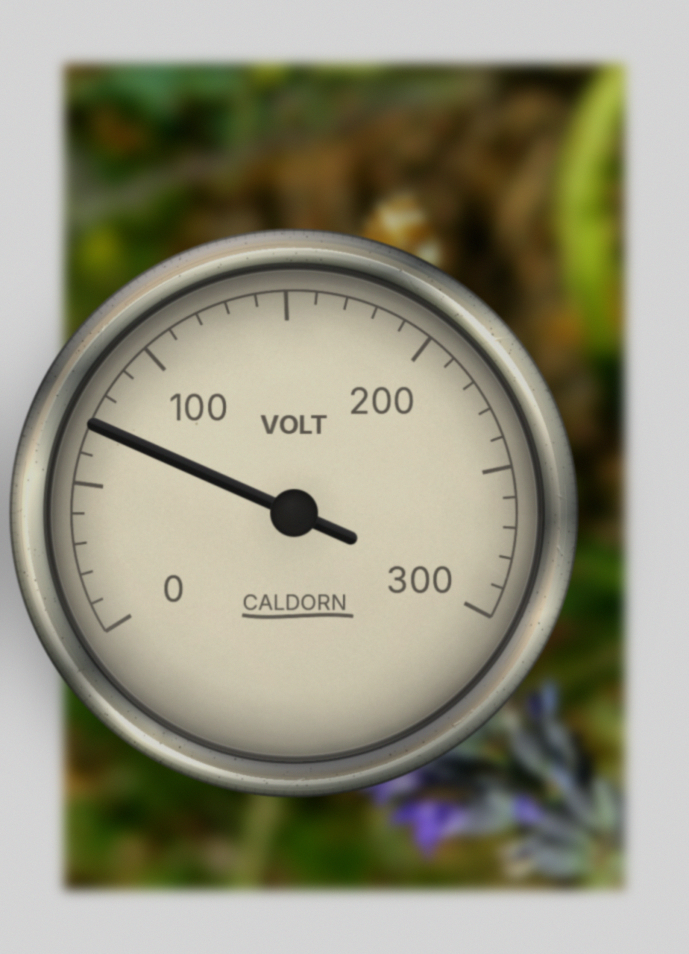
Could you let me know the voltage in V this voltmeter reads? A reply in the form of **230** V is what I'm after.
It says **70** V
